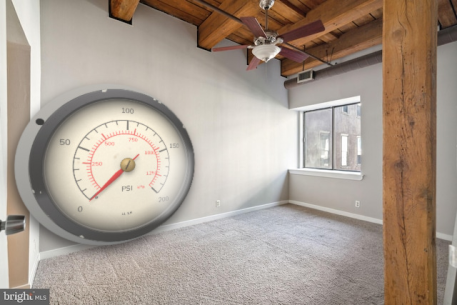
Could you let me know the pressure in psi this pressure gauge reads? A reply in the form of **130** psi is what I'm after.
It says **0** psi
